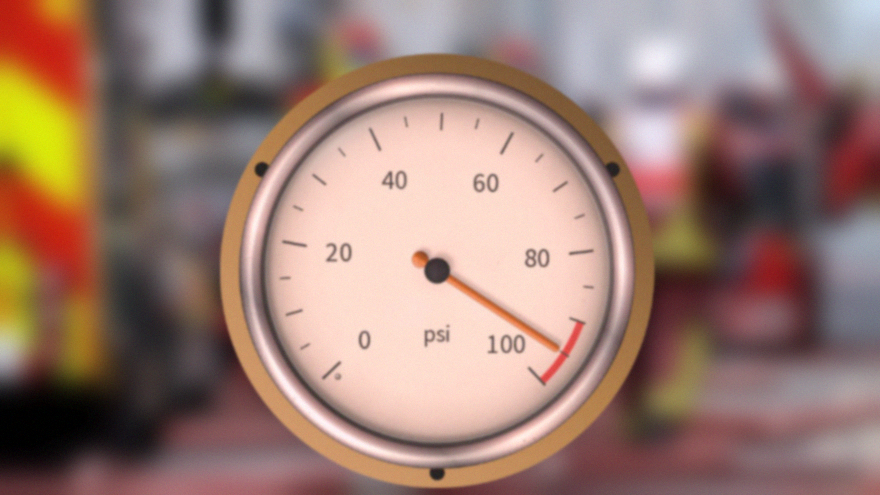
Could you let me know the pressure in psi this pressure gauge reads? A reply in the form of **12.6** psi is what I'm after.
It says **95** psi
